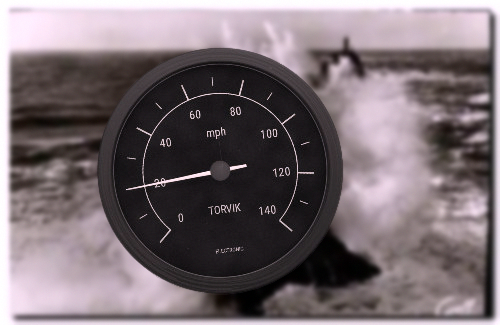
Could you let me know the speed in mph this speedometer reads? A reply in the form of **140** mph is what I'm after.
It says **20** mph
